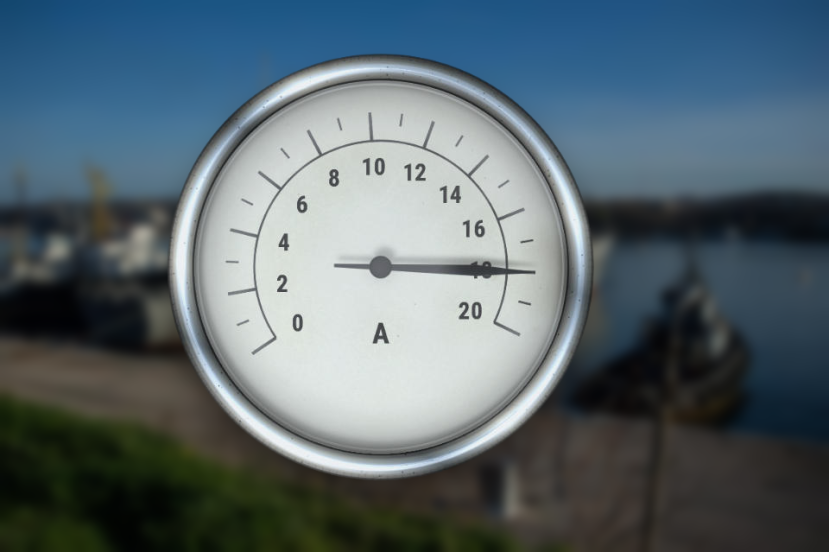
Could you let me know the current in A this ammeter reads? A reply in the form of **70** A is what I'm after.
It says **18** A
